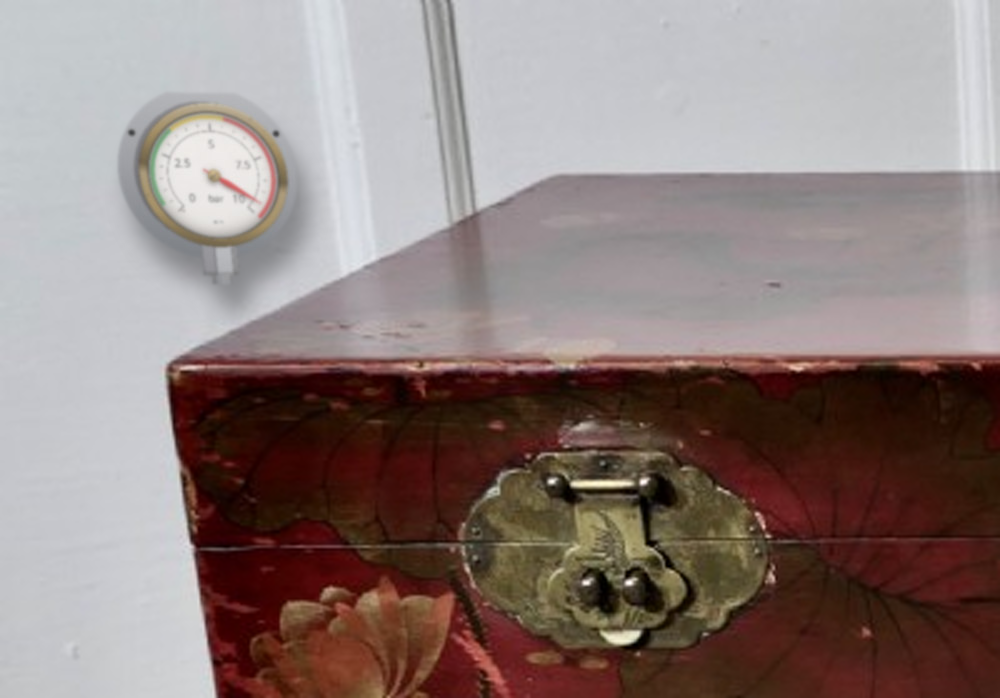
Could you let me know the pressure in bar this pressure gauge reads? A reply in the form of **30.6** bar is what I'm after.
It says **9.5** bar
